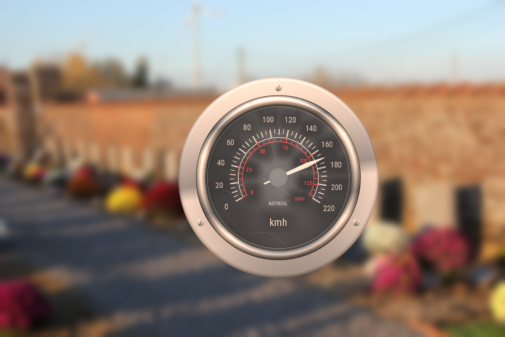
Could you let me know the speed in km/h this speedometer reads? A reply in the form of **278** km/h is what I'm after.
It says **170** km/h
